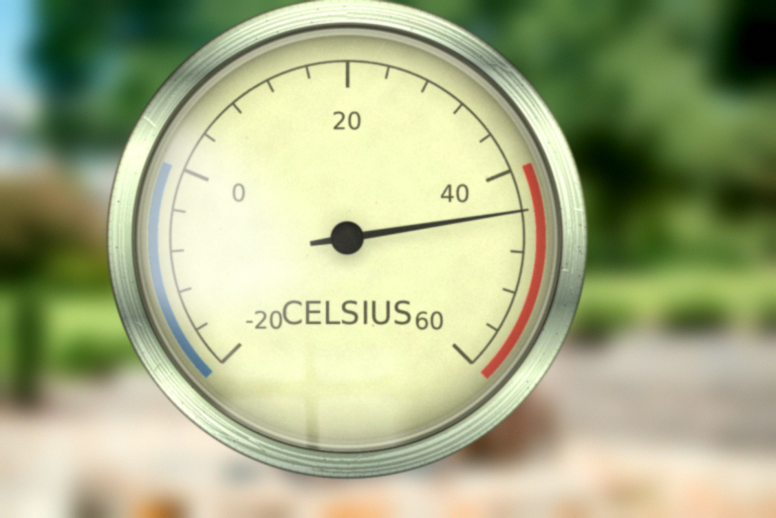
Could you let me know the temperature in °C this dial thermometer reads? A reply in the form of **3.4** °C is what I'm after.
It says **44** °C
